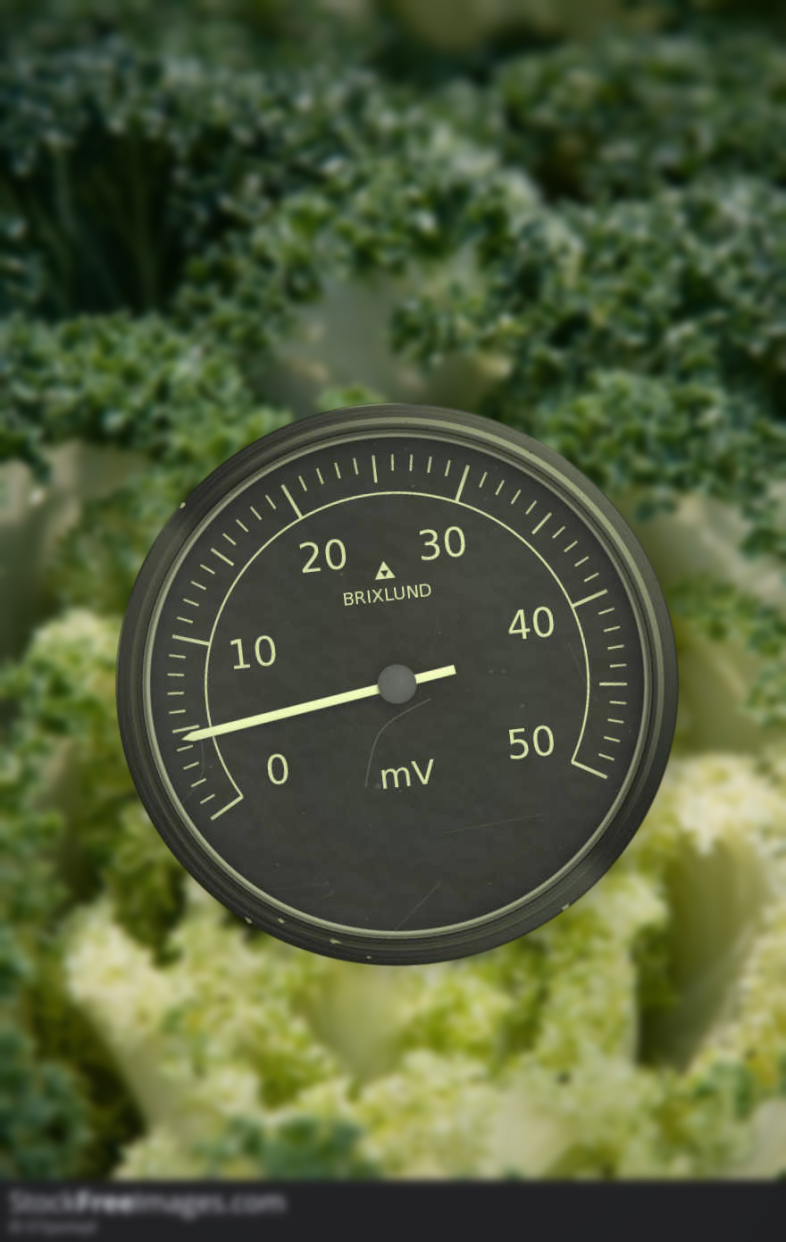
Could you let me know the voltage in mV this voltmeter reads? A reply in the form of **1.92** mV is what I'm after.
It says **4.5** mV
